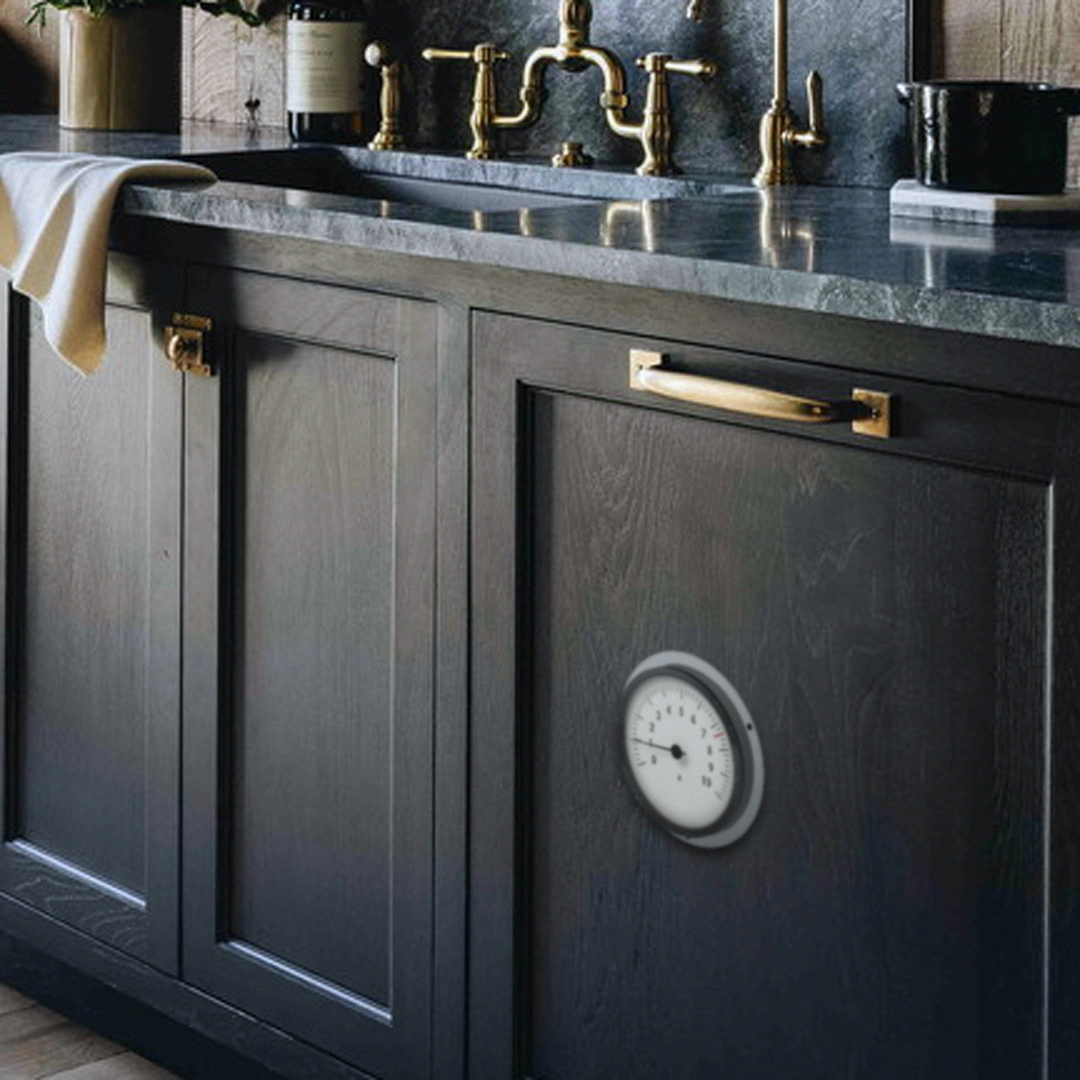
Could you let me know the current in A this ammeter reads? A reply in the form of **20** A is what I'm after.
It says **1** A
